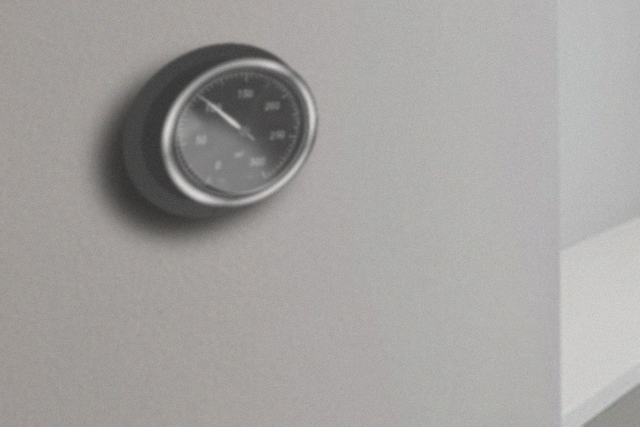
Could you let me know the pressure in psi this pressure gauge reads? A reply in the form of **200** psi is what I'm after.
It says **100** psi
